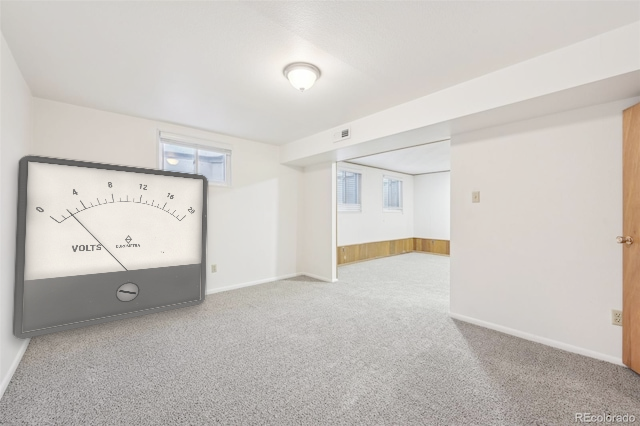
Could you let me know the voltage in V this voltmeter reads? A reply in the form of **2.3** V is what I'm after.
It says **2** V
